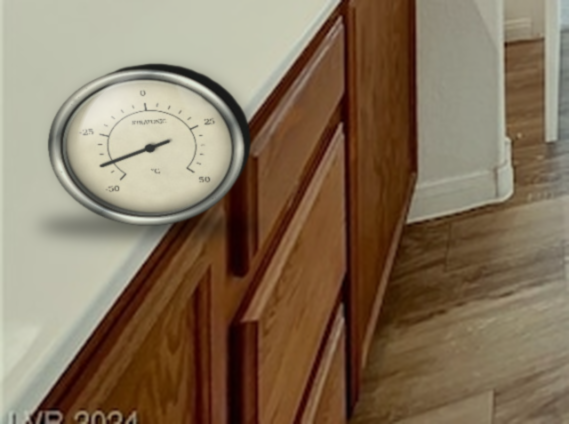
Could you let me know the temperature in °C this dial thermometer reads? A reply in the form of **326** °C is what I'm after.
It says **-40** °C
